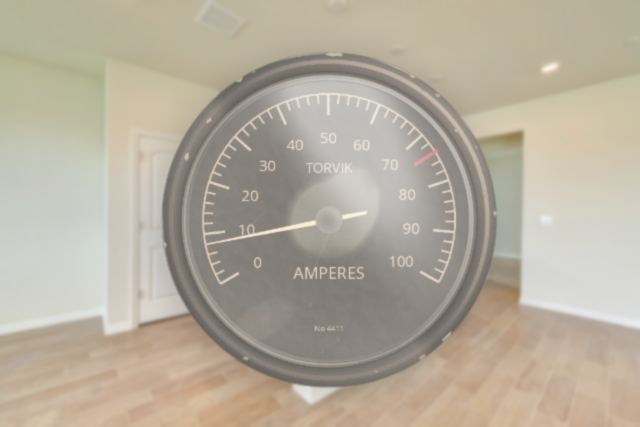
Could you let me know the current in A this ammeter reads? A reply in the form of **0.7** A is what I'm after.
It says **8** A
